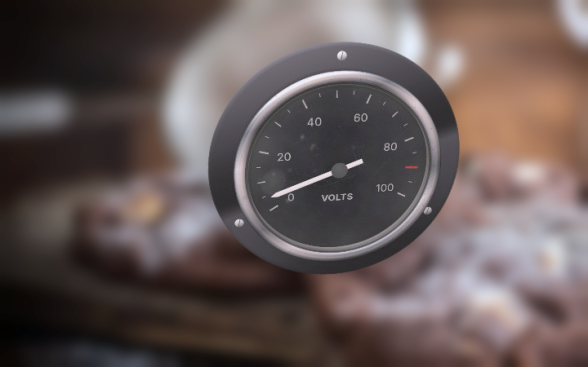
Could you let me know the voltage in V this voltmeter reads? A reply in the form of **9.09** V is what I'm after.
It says **5** V
